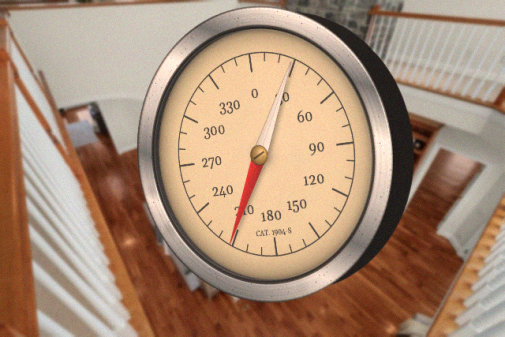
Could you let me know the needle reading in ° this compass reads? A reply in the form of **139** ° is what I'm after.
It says **210** °
